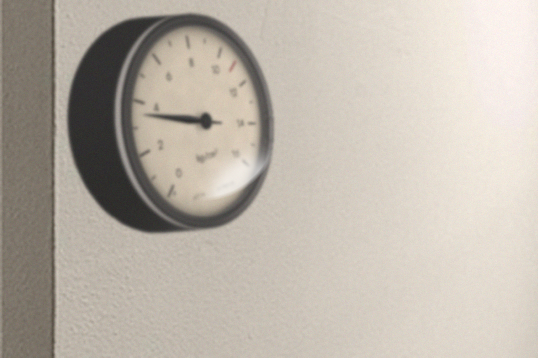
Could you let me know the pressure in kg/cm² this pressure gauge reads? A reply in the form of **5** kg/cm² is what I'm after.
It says **3.5** kg/cm²
